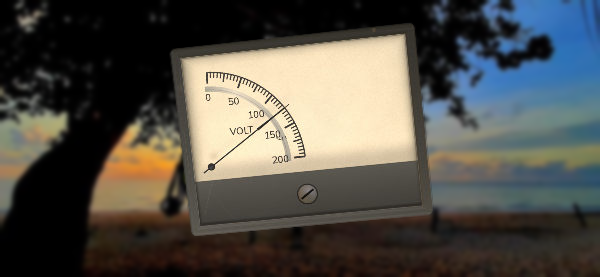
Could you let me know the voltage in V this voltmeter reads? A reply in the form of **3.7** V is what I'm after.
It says **125** V
